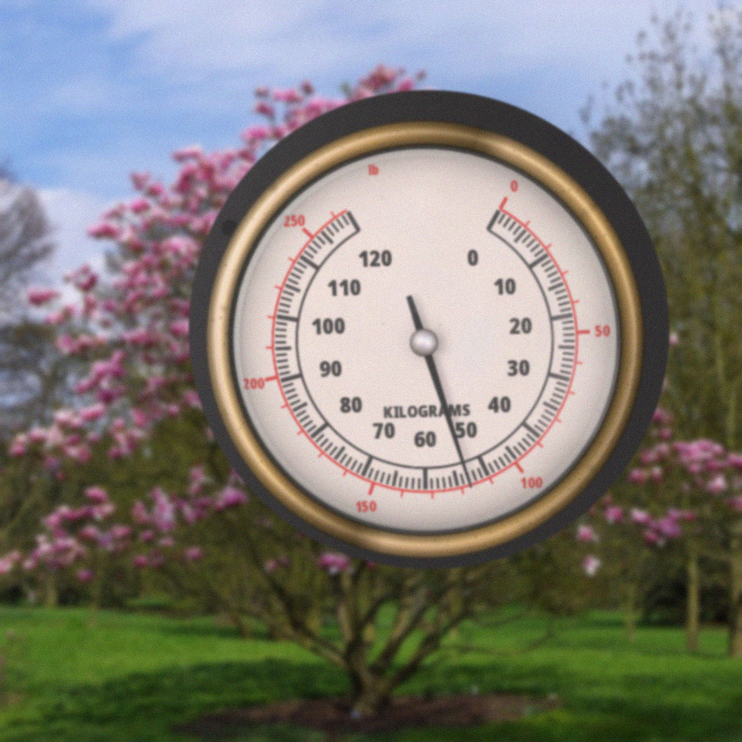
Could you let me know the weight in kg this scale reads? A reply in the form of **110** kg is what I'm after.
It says **53** kg
